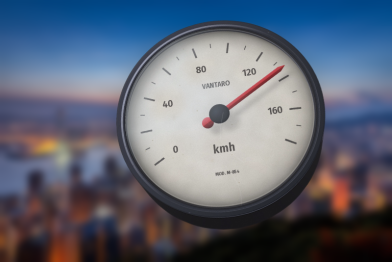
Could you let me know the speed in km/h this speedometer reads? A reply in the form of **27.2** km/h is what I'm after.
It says **135** km/h
